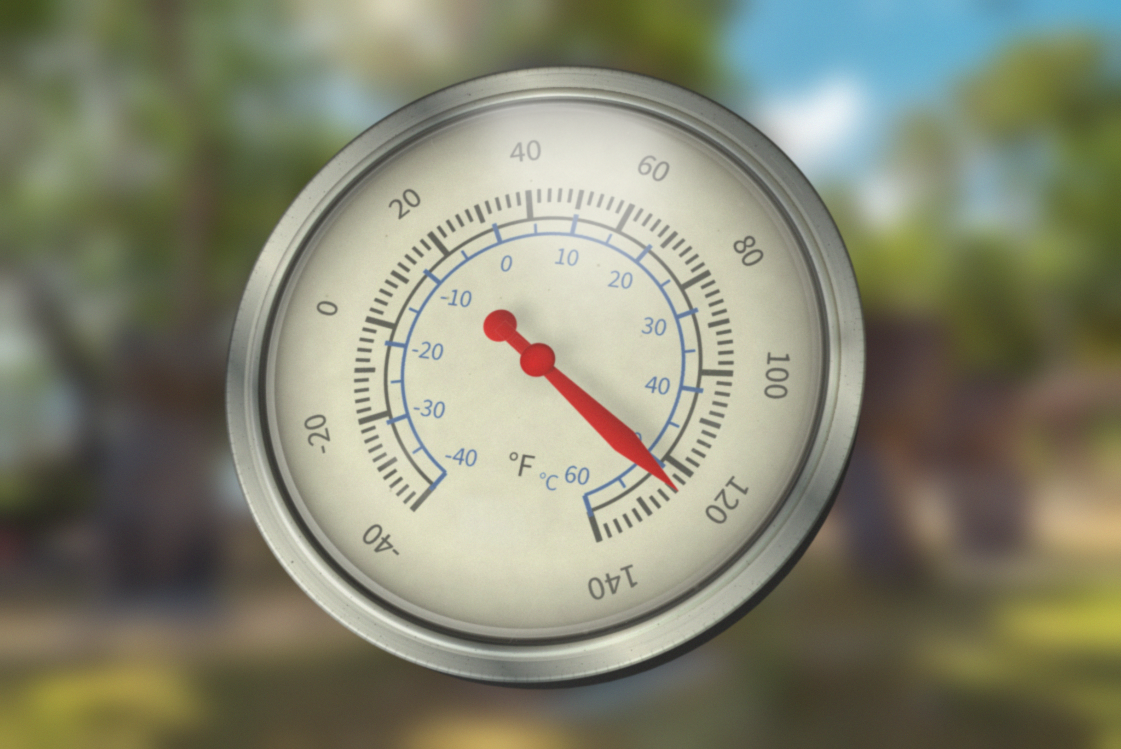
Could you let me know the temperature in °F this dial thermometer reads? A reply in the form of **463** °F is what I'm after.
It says **124** °F
